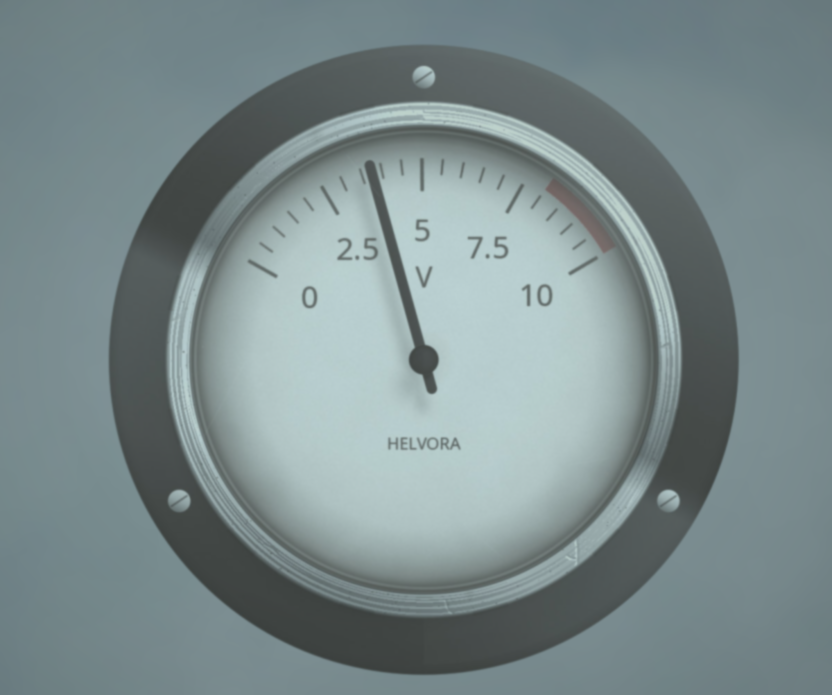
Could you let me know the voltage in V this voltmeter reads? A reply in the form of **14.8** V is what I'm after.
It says **3.75** V
